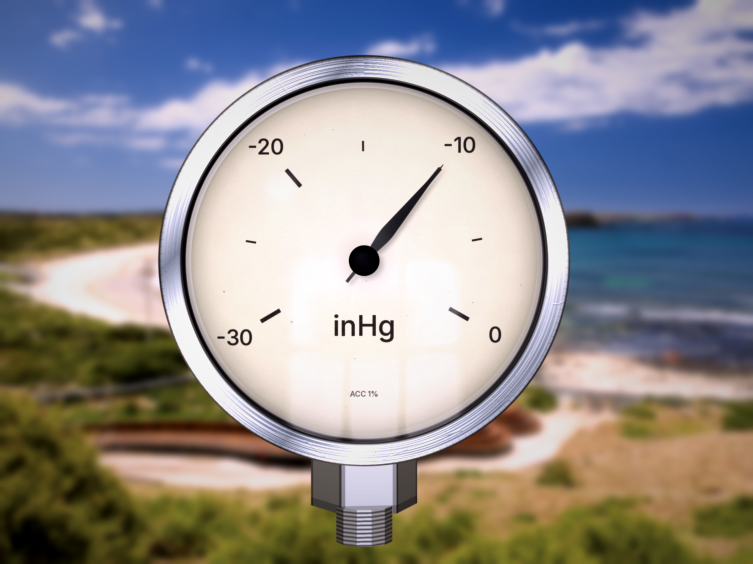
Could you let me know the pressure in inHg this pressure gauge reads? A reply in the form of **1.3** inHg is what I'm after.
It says **-10** inHg
